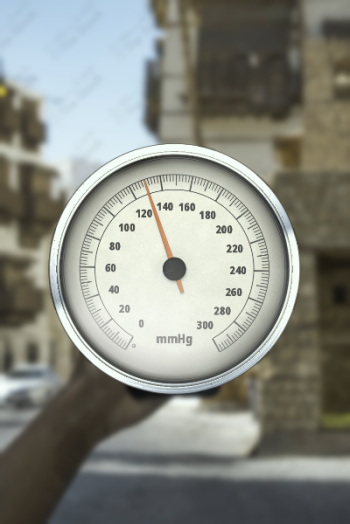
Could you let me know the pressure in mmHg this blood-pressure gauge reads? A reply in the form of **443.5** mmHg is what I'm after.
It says **130** mmHg
